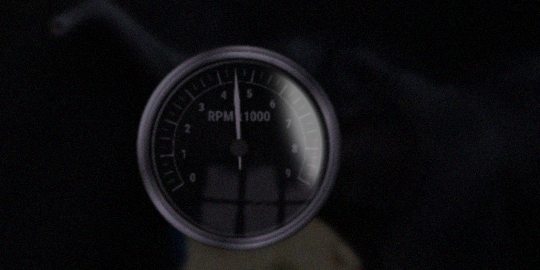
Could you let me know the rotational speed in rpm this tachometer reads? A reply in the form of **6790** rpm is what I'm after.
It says **4500** rpm
